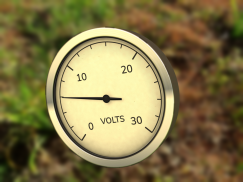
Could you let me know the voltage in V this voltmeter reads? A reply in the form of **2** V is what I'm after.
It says **6** V
